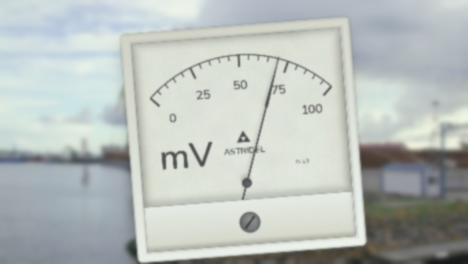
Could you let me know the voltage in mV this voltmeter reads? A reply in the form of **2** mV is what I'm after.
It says **70** mV
